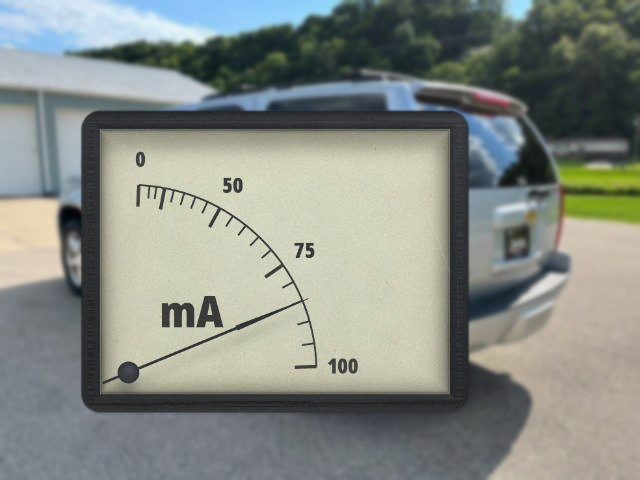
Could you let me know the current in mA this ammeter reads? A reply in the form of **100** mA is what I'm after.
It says **85** mA
